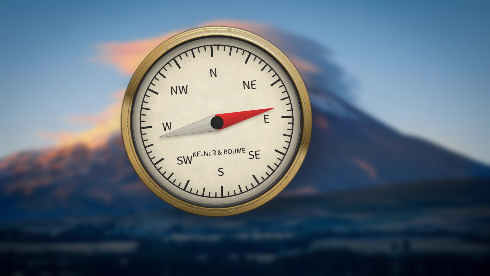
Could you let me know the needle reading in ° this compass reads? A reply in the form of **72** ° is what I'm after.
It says **80** °
